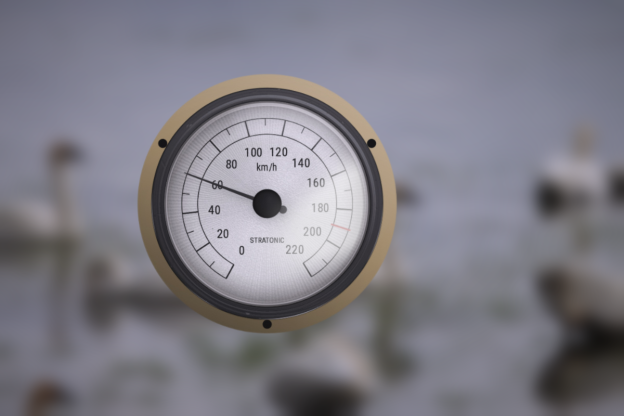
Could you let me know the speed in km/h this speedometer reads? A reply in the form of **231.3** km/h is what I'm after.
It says **60** km/h
